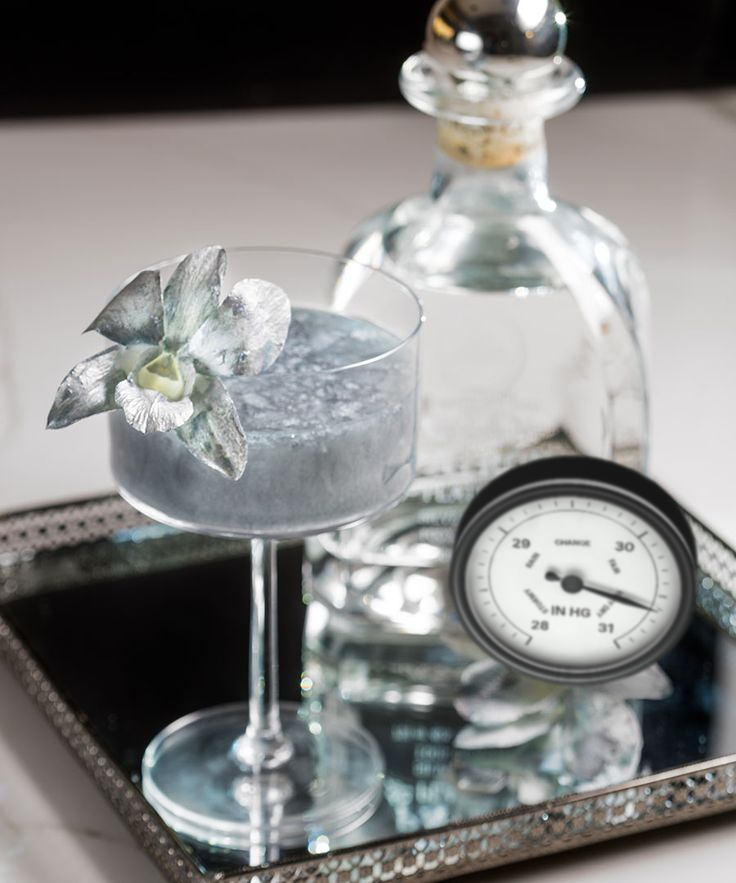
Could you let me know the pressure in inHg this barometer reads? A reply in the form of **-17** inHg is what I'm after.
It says **30.6** inHg
